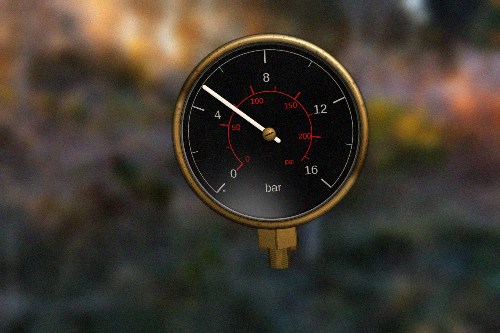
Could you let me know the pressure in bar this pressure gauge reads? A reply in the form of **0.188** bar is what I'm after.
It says **5** bar
